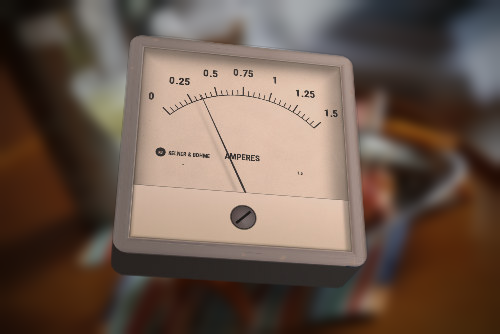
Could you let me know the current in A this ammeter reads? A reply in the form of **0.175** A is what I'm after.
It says **0.35** A
